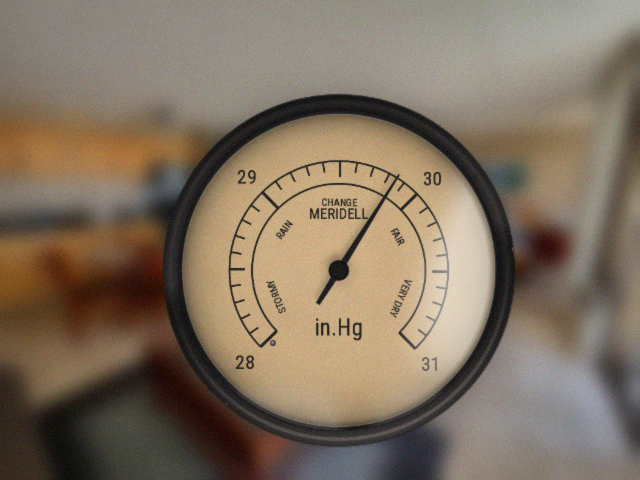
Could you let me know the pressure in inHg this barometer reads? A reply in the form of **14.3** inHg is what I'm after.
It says **29.85** inHg
